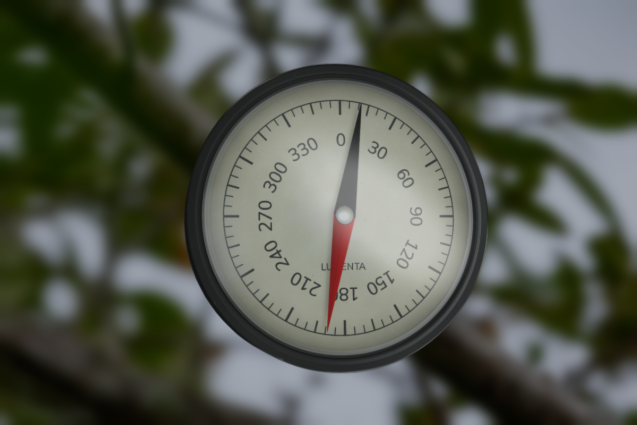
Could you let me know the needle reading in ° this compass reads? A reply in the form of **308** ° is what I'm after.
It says **190** °
